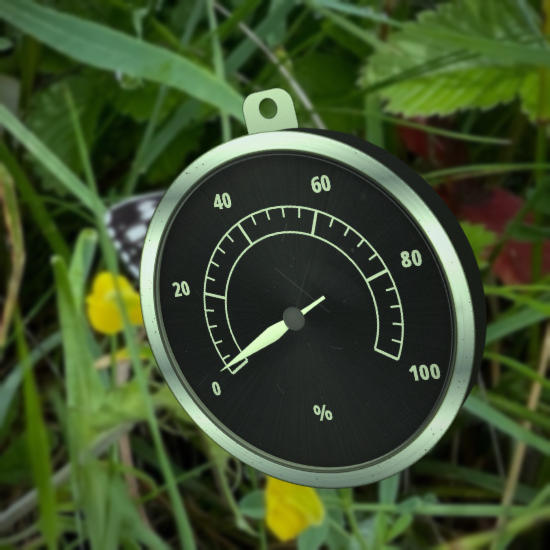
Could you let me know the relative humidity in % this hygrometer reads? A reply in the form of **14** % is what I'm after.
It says **2** %
